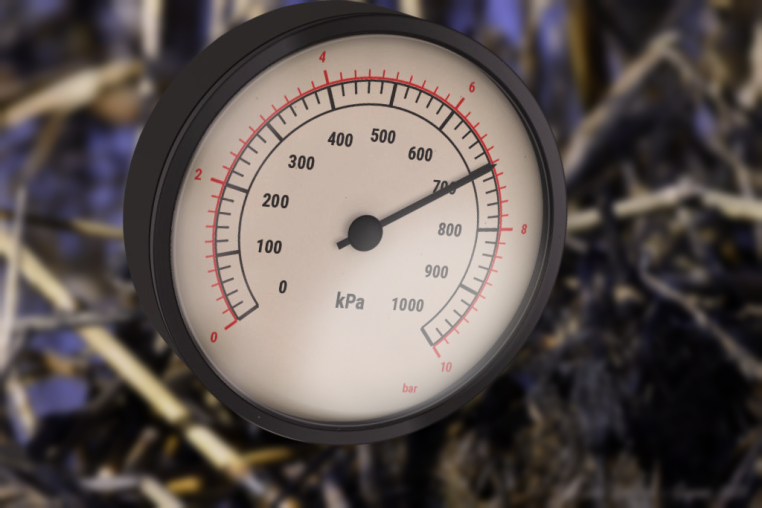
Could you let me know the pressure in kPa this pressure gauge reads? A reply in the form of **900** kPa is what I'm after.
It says **700** kPa
